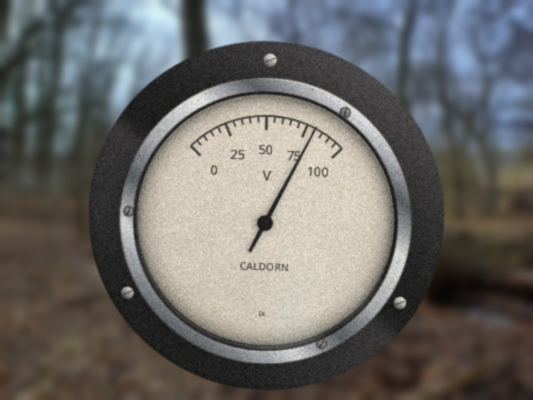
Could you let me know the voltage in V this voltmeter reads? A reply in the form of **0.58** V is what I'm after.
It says **80** V
